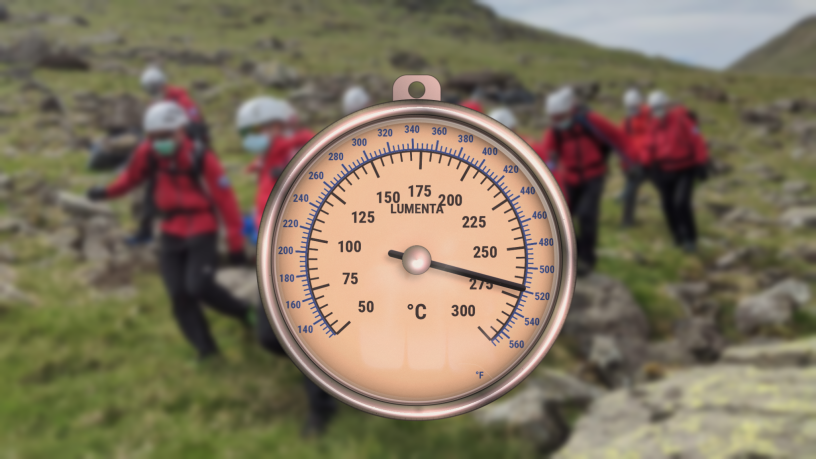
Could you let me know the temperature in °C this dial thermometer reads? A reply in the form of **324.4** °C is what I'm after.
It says **270** °C
